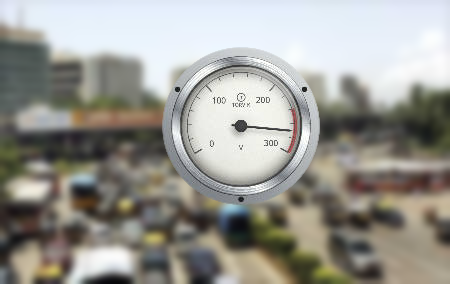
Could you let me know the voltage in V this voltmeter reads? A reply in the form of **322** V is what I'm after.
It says **270** V
